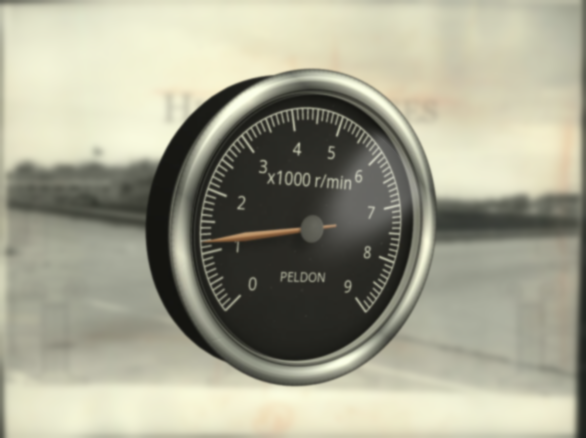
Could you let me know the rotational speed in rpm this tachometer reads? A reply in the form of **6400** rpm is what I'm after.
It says **1200** rpm
